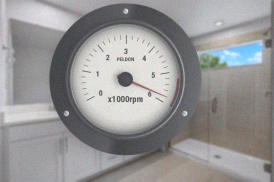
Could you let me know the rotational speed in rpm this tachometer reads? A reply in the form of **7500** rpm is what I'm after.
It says **5800** rpm
